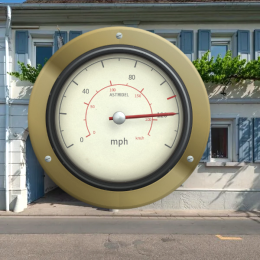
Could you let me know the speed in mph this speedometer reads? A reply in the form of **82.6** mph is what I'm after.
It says **120** mph
